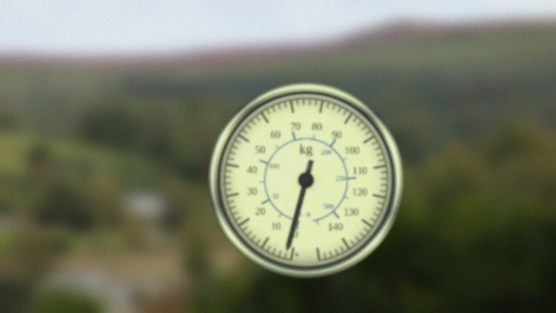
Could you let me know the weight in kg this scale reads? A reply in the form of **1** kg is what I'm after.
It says **2** kg
